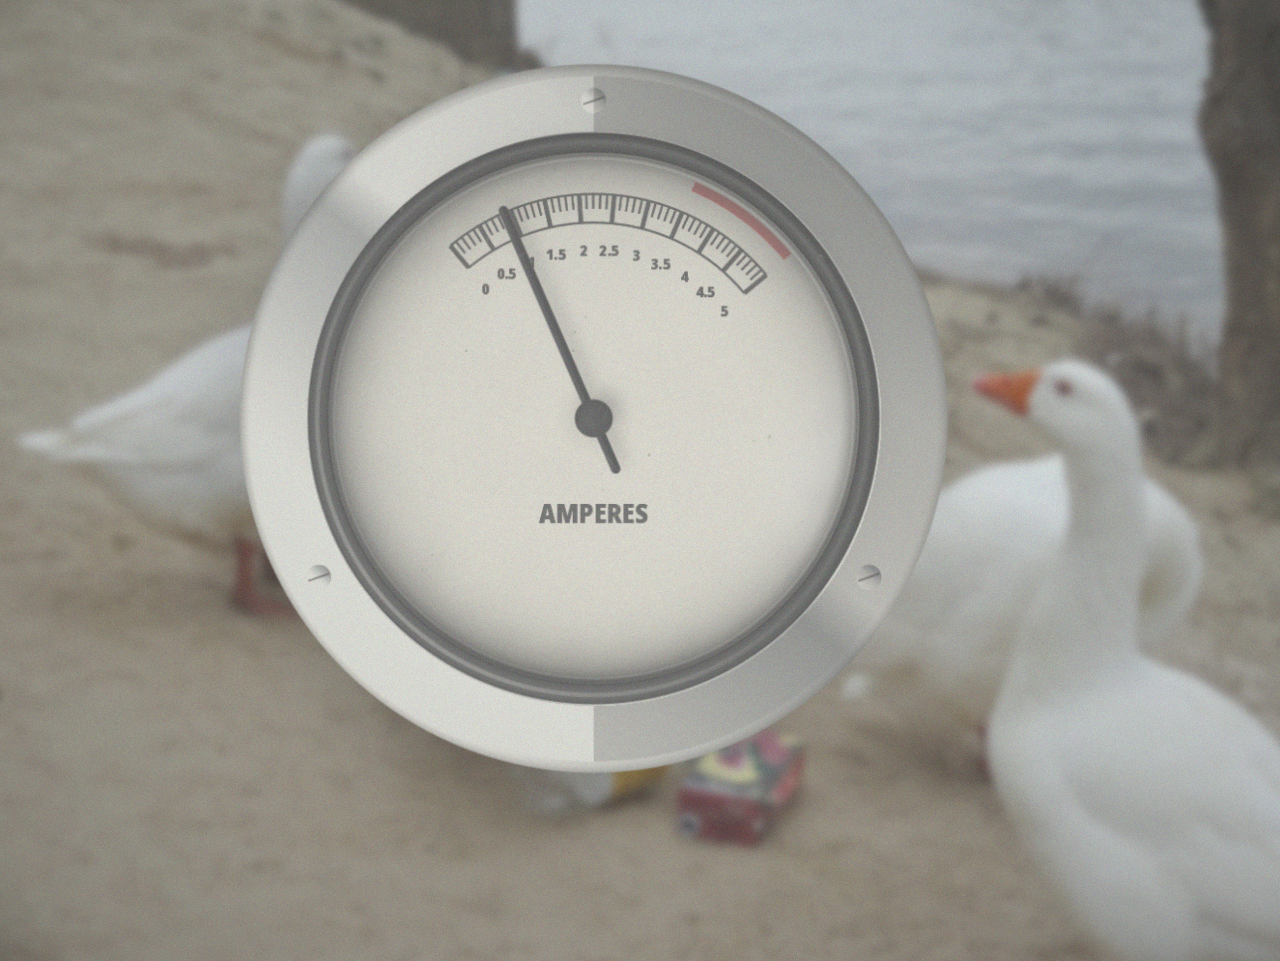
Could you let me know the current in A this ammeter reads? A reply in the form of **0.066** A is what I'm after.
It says **0.9** A
